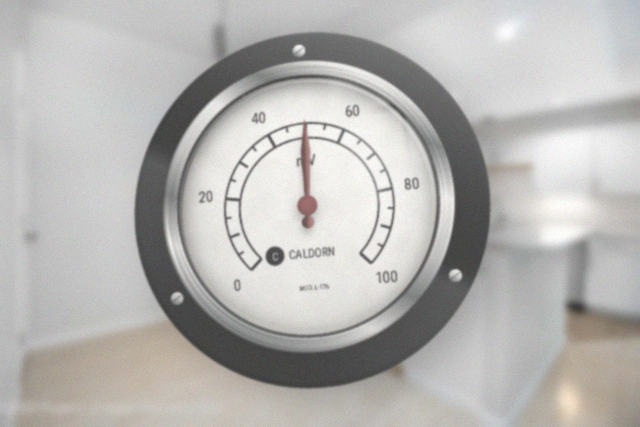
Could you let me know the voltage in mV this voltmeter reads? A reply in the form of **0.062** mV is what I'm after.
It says **50** mV
